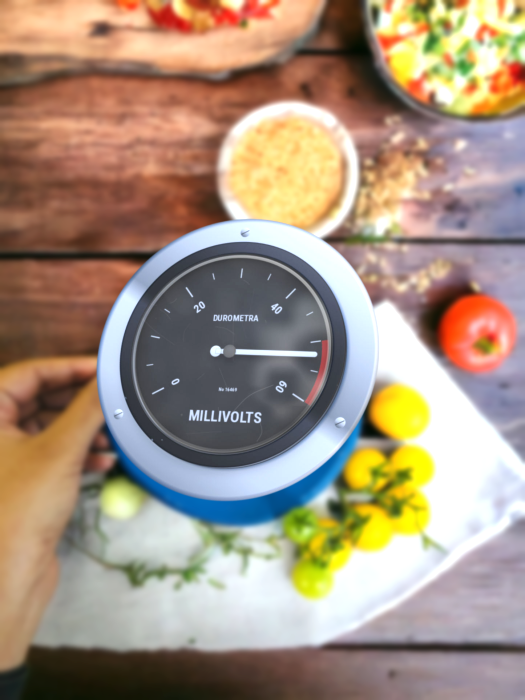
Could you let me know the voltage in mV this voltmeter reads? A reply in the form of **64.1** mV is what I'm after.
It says **52.5** mV
